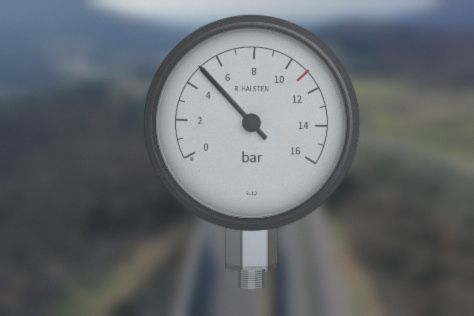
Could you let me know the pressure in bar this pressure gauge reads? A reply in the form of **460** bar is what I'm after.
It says **5** bar
